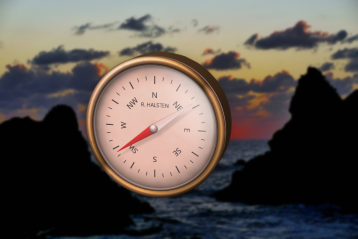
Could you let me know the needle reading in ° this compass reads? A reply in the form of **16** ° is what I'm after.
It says **235** °
